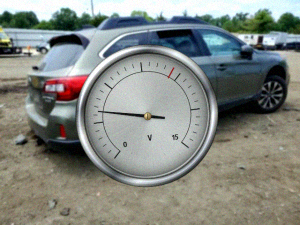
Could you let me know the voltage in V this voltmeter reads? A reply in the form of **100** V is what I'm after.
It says **3.25** V
